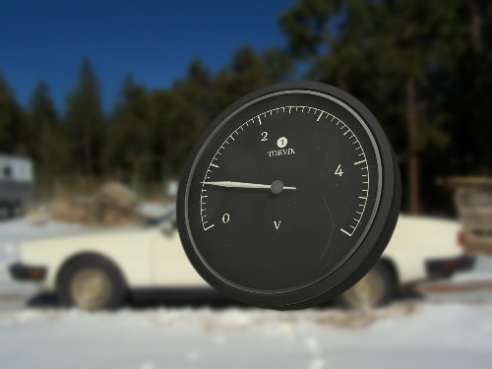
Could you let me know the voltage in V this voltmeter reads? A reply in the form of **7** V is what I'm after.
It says **0.7** V
